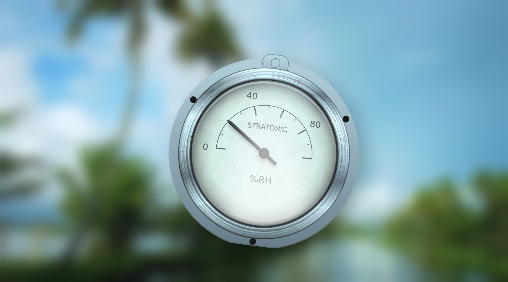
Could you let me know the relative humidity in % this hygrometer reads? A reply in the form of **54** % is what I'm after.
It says **20** %
